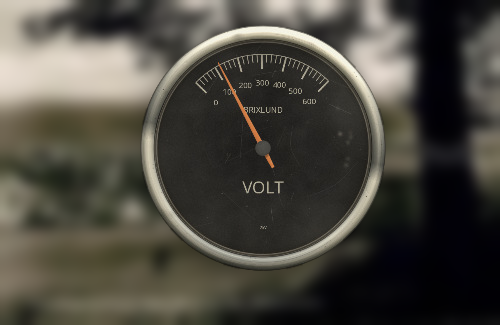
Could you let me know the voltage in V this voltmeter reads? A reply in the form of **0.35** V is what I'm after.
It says **120** V
